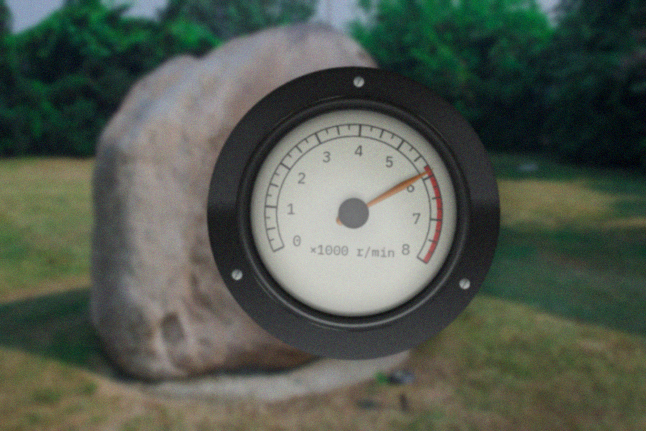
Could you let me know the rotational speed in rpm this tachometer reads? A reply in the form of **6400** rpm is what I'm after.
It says **5875** rpm
